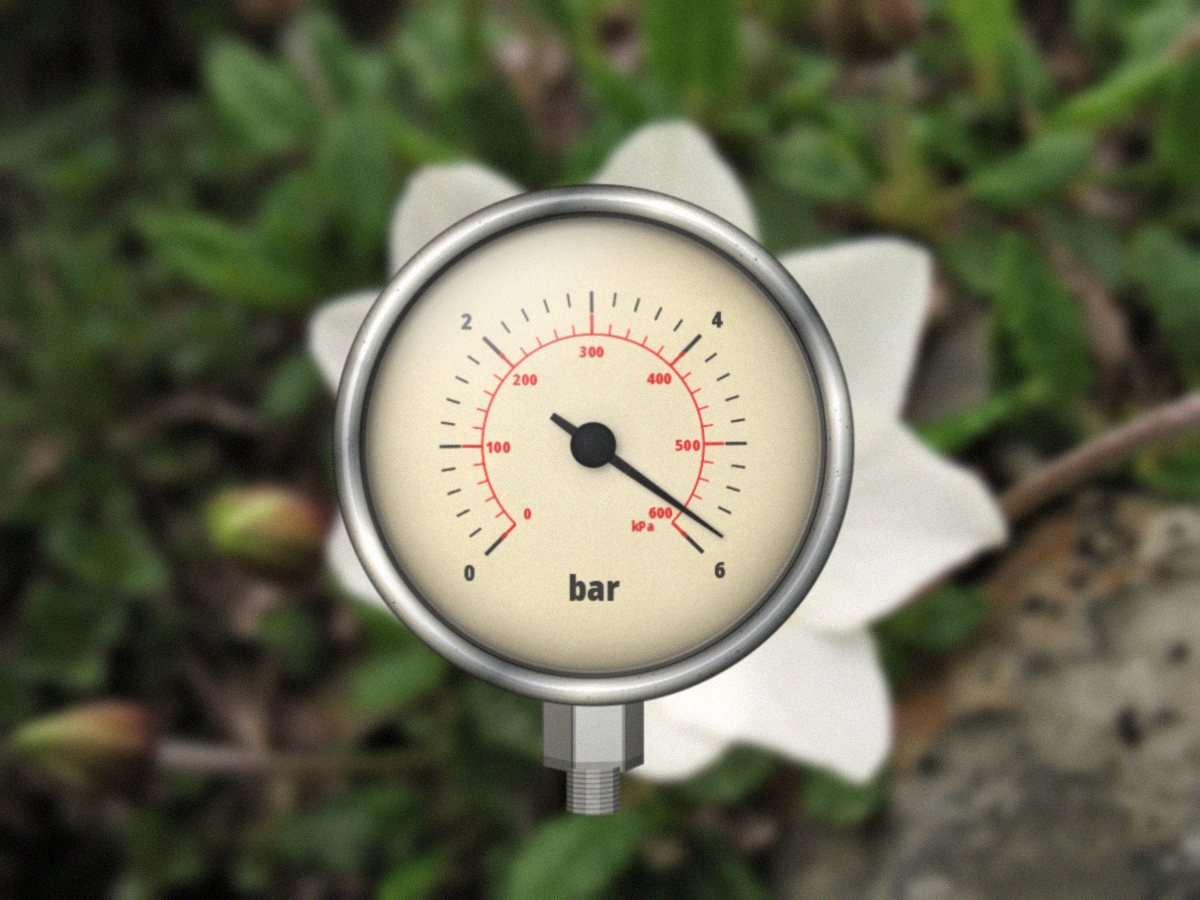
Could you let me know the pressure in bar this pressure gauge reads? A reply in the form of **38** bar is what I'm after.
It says **5.8** bar
